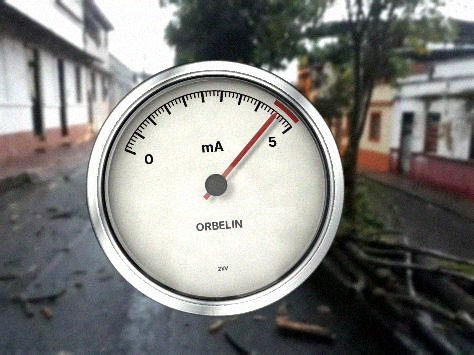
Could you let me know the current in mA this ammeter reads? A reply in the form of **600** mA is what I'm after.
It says **4.5** mA
